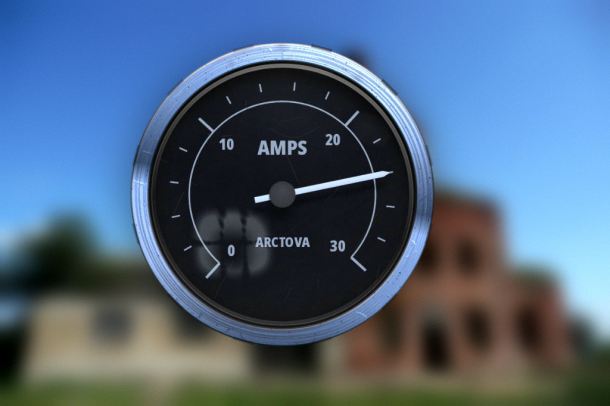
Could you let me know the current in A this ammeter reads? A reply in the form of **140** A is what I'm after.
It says **24** A
